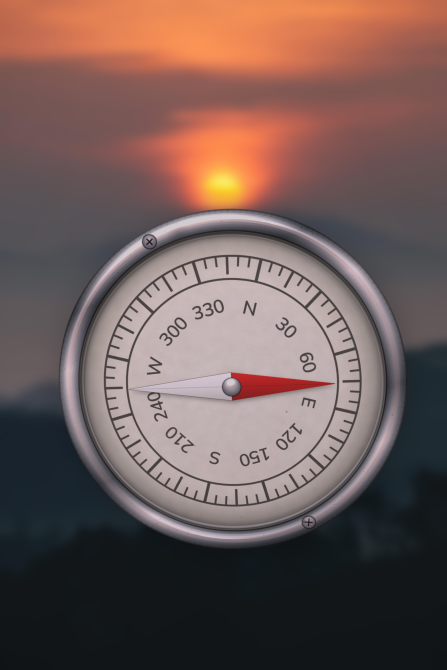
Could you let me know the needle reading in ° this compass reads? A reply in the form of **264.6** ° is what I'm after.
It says **75** °
